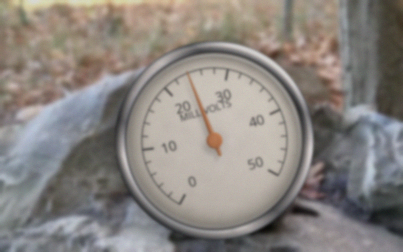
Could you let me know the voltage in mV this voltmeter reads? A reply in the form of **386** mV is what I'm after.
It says **24** mV
